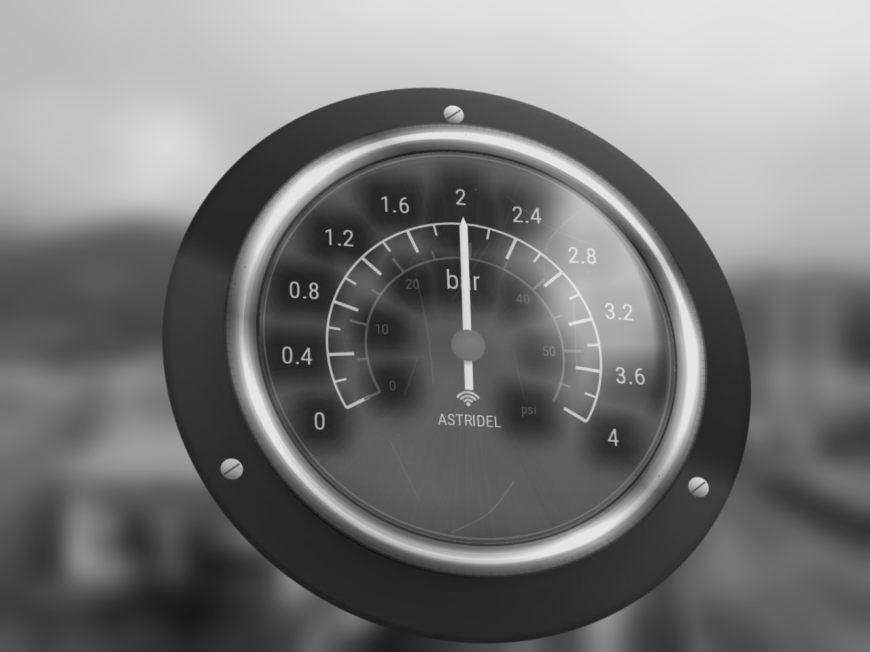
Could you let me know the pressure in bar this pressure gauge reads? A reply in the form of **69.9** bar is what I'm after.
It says **2** bar
